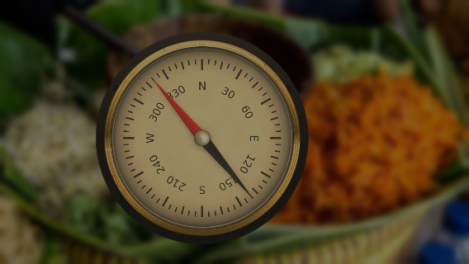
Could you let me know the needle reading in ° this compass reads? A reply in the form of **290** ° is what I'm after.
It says **320** °
